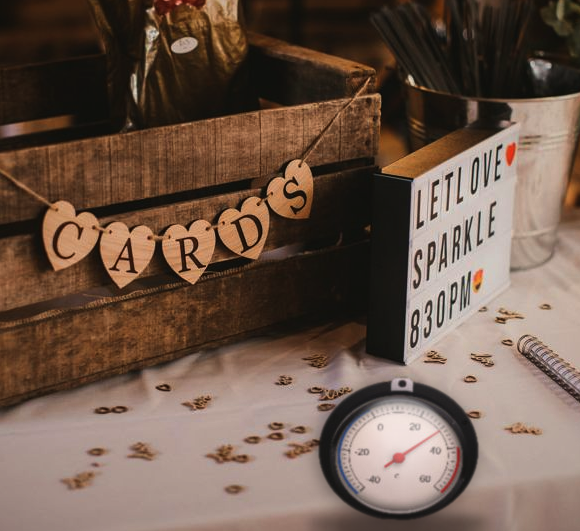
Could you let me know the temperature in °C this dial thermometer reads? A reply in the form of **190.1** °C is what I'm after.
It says **30** °C
